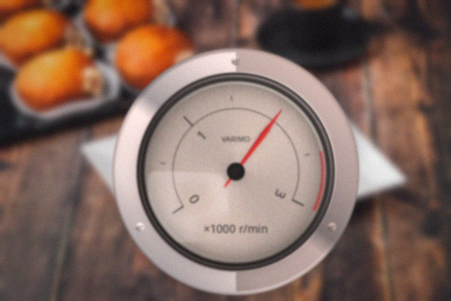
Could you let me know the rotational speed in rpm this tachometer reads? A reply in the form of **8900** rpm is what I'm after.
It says **2000** rpm
